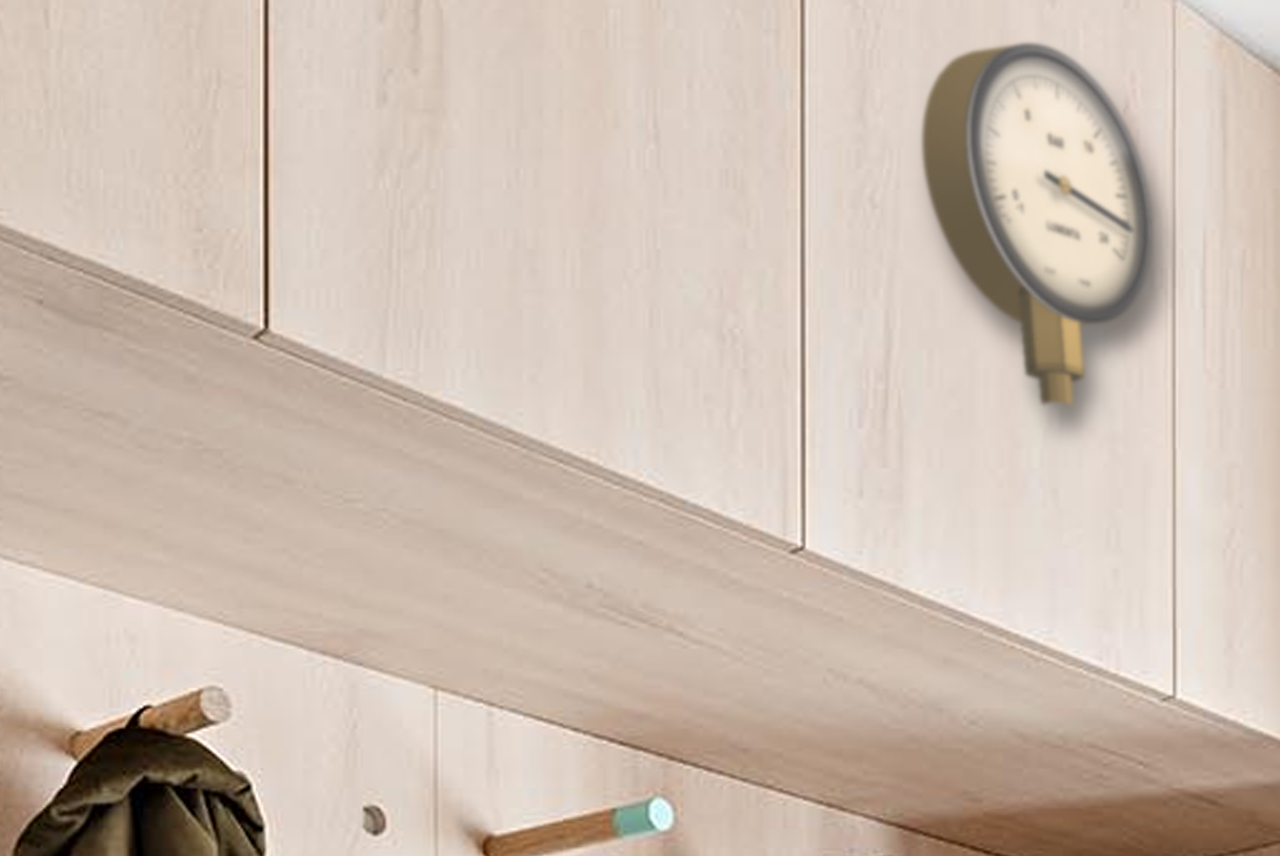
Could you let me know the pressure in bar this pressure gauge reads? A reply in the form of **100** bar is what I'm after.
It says **22** bar
